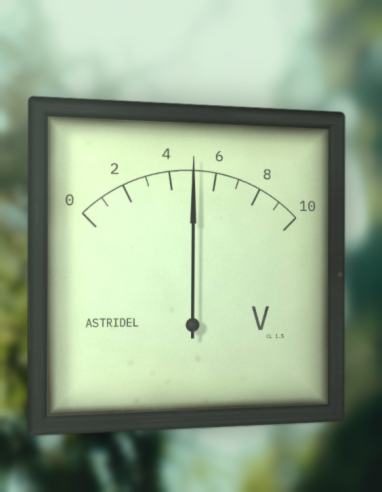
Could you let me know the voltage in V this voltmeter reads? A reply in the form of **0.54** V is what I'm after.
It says **5** V
